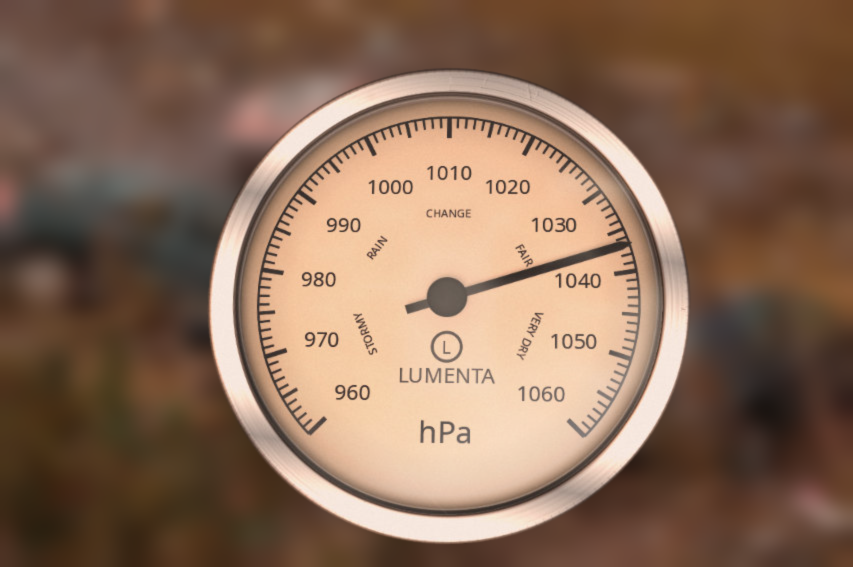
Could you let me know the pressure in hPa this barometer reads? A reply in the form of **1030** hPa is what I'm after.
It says **1037** hPa
